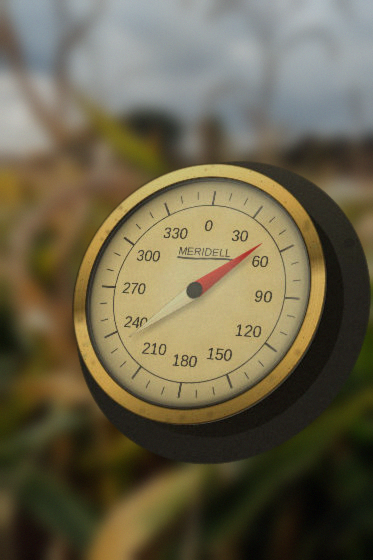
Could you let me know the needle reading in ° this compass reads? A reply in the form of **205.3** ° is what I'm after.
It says **50** °
